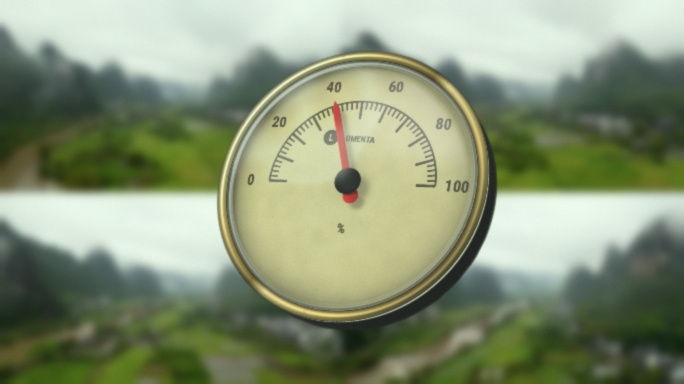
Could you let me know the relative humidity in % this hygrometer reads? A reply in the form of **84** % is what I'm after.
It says **40** %
